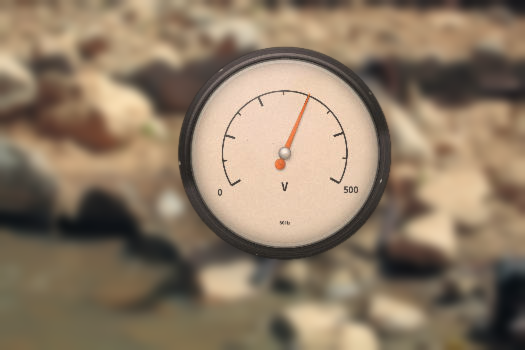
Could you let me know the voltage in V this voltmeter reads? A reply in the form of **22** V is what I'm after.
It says **300** V
